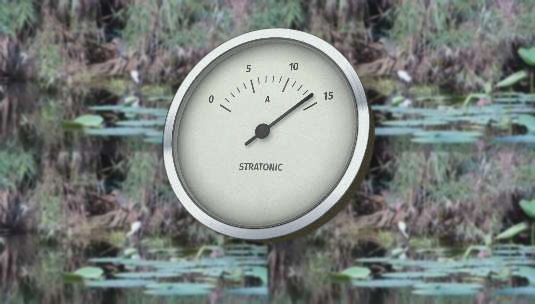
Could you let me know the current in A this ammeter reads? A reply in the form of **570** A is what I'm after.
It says **14** A
